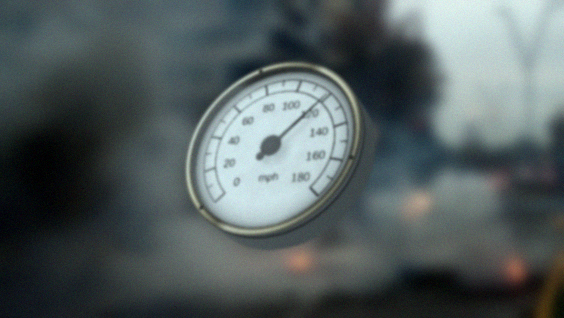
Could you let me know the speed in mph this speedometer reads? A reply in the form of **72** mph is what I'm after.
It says **120** mph
